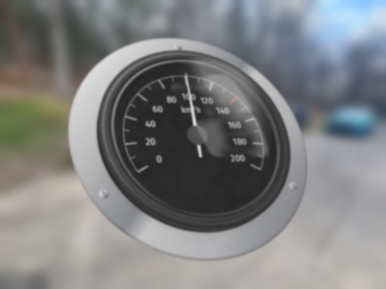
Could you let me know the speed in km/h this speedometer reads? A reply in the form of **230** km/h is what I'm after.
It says **100** km/h
